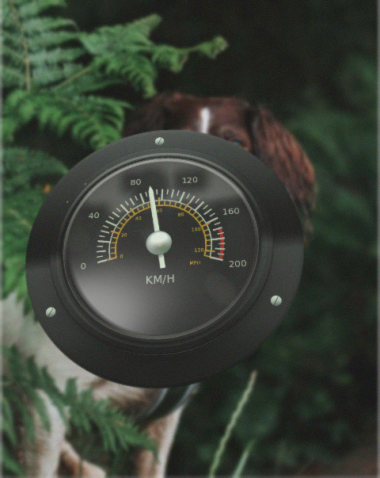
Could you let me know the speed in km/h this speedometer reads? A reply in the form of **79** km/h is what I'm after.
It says **90** km/h
